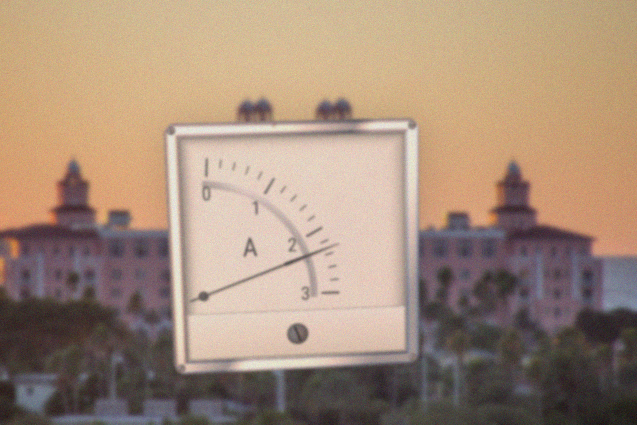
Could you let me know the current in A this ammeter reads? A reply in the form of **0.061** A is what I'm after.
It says **2.3** A
